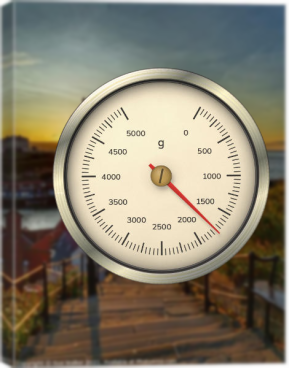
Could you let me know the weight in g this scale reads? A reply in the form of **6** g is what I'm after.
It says **1750** g
